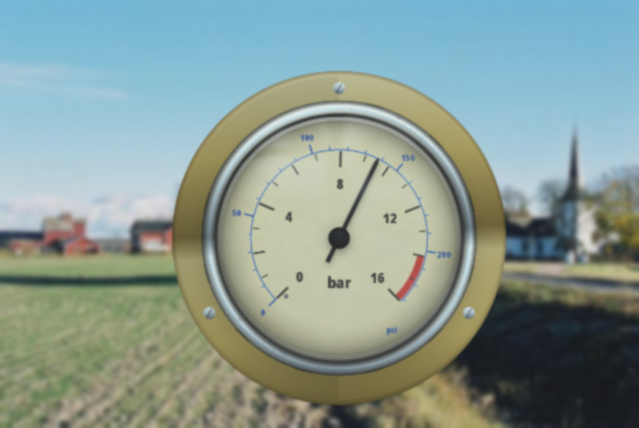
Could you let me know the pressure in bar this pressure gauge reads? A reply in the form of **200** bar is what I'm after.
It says **9.5** bar
